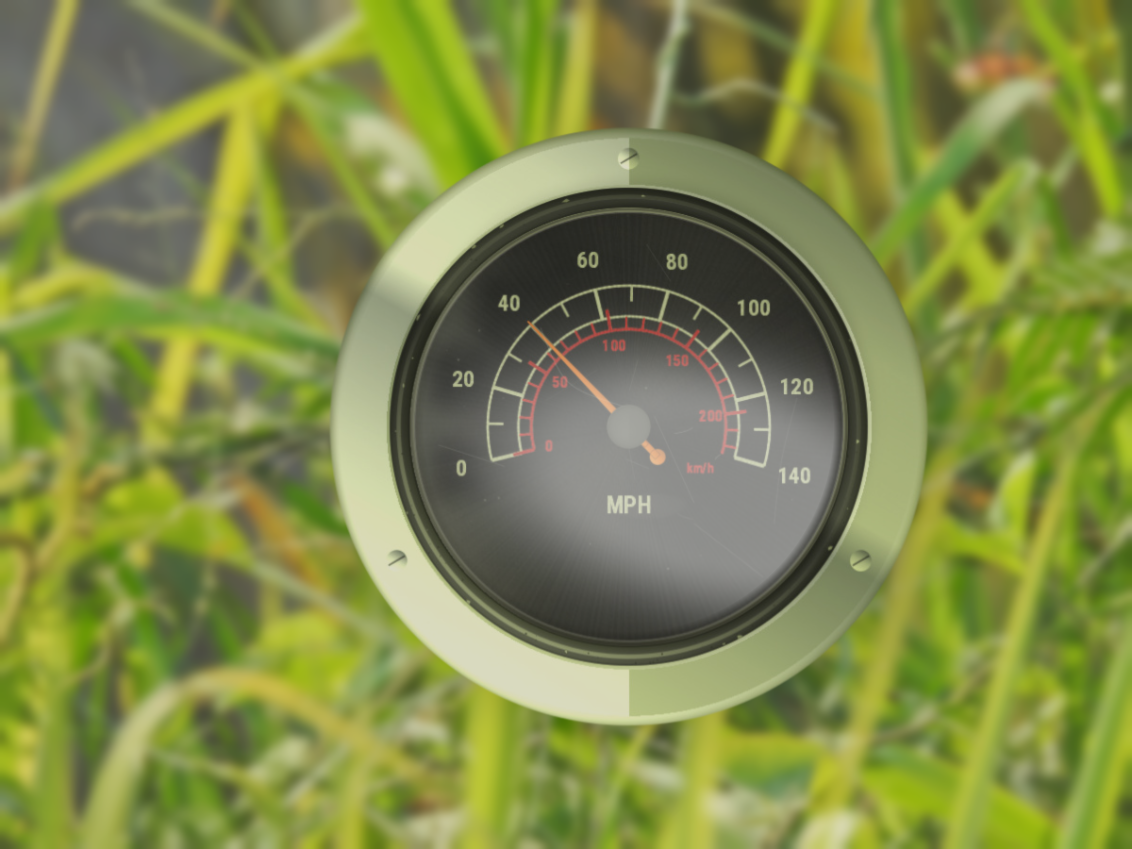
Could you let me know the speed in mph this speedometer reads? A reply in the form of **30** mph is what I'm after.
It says **40** mph
